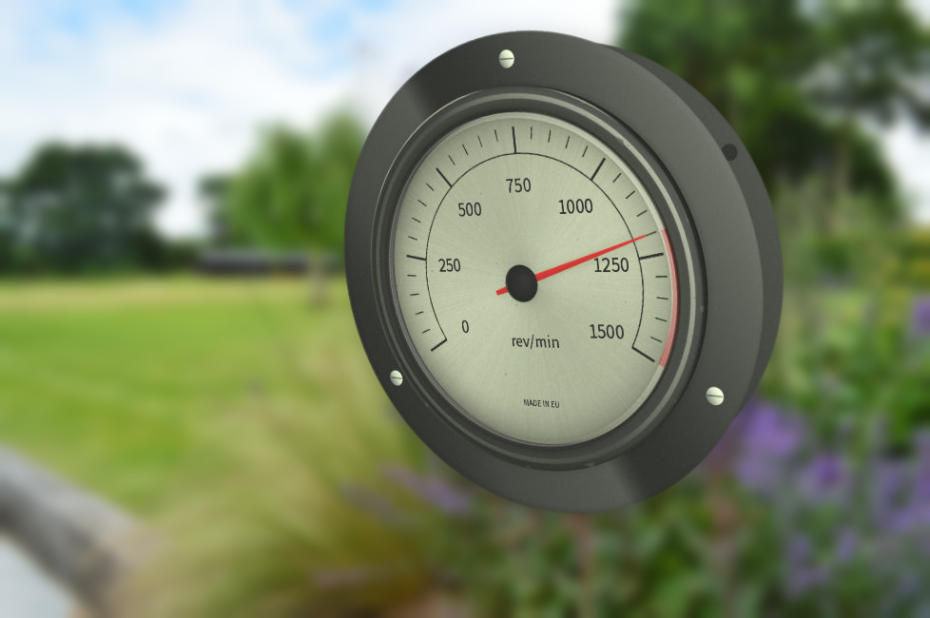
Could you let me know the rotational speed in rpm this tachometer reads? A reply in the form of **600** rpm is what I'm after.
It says **1200** rpm
